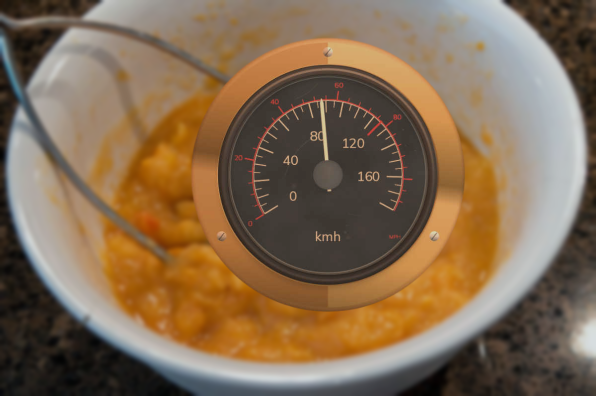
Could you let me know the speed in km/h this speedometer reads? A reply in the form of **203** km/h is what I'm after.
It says **87.5** km/h
